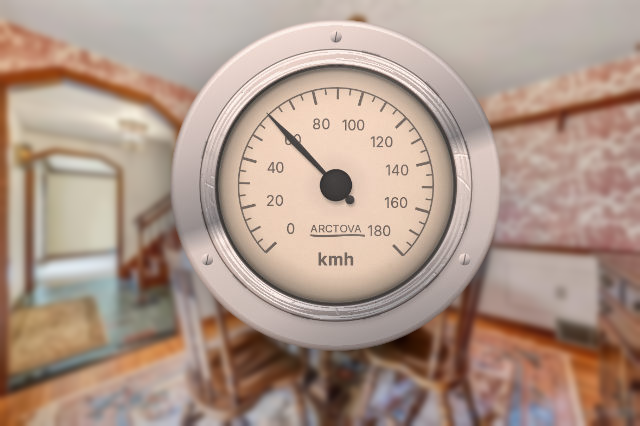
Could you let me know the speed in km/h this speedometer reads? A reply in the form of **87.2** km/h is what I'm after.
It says **60** km/h
